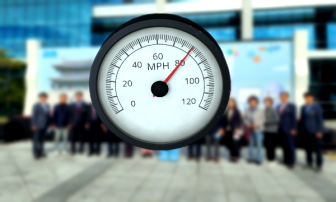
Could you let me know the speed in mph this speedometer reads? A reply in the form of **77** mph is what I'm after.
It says **80** mph
